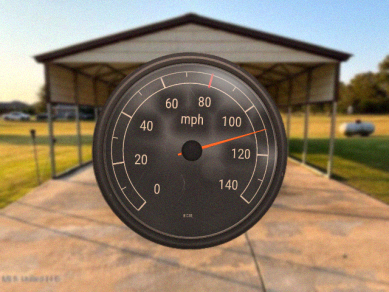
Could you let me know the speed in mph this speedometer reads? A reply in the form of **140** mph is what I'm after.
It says **110** mph
